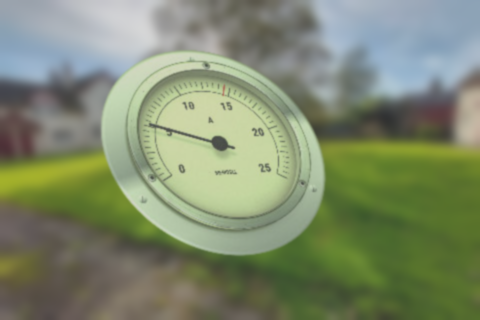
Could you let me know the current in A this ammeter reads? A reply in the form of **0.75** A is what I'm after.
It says **5** A
